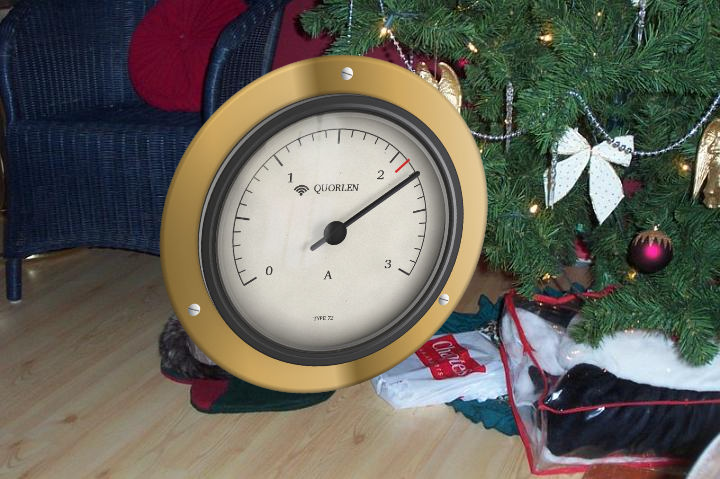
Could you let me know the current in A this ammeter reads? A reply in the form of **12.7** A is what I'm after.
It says **2.2** A
